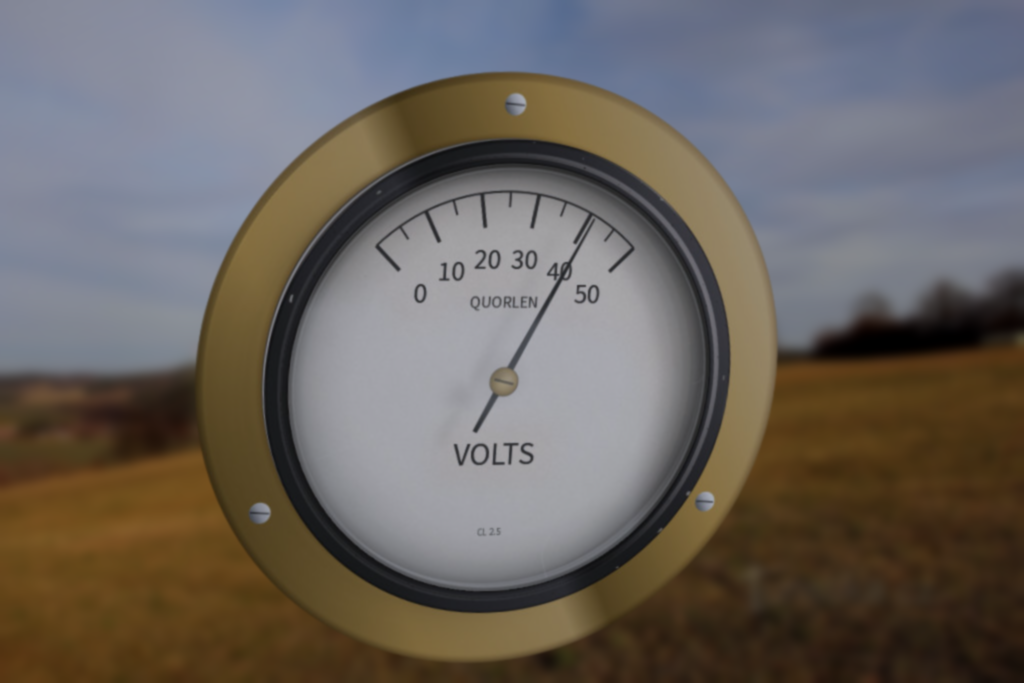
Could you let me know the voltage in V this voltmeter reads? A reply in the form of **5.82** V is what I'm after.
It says **40** V
